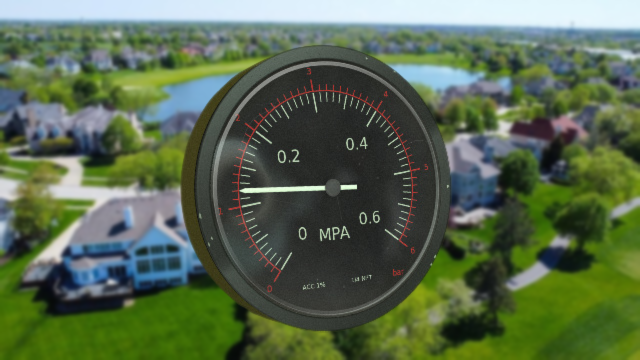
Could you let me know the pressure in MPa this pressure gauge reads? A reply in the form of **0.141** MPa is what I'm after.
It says **0.12** MPa
